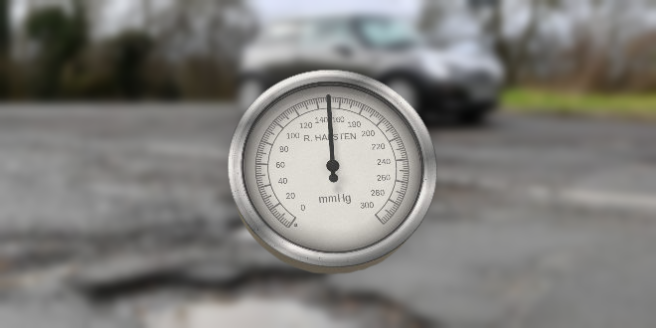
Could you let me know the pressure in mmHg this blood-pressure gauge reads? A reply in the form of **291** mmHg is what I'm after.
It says **150** mmHg
